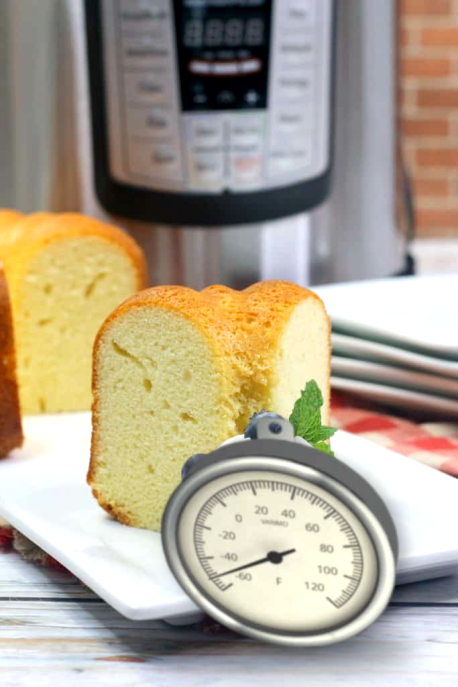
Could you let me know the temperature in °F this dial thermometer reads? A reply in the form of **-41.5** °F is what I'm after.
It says **-50** °F
